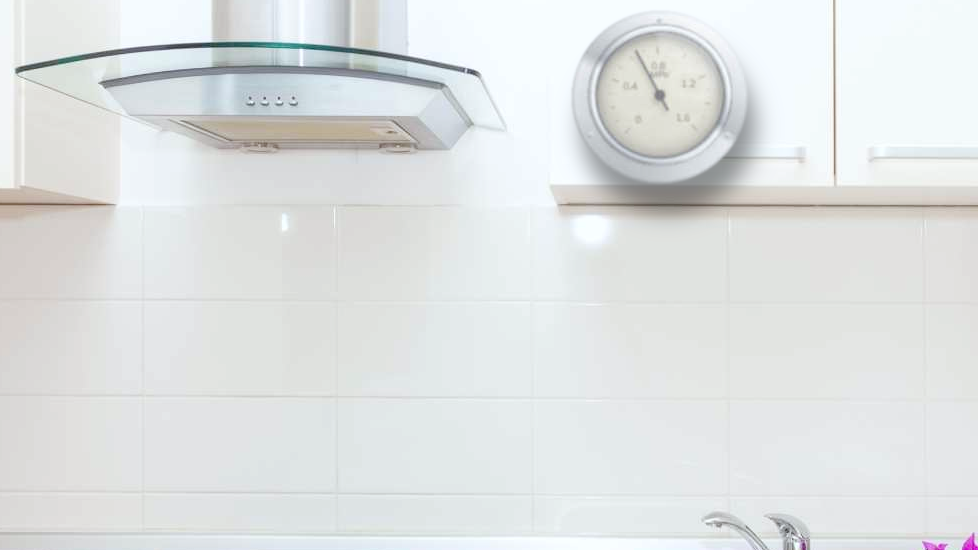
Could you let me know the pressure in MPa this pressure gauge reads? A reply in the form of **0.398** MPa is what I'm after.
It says **0.65** MPa
